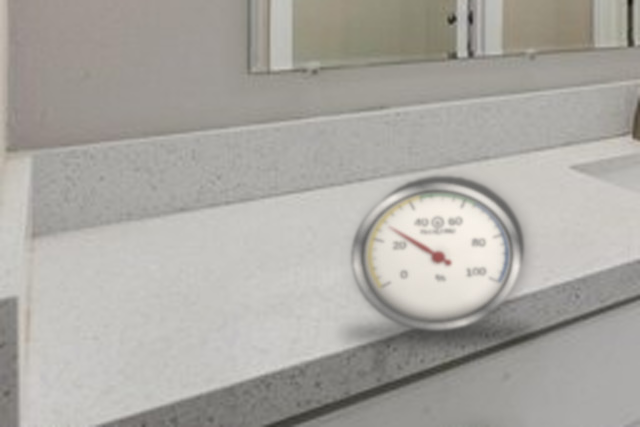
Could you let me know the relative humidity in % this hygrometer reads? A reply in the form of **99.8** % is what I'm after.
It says **28** %
